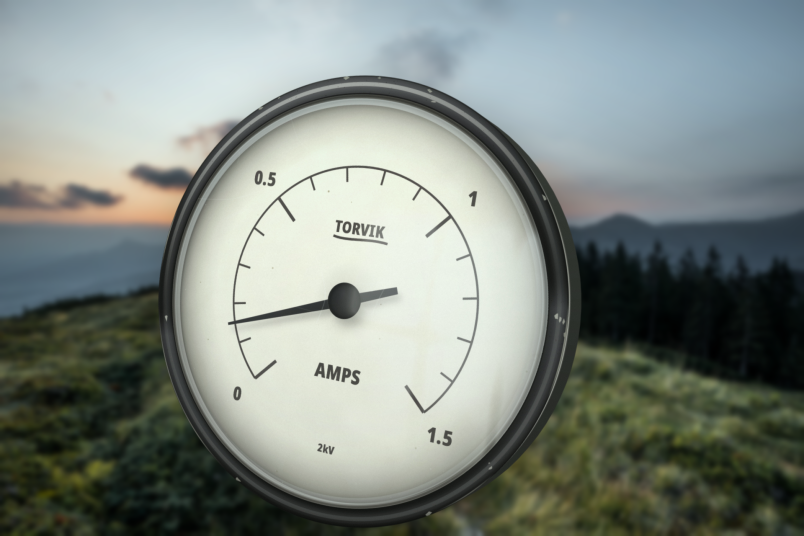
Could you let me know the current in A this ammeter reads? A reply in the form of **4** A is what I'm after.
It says **0.15** A
